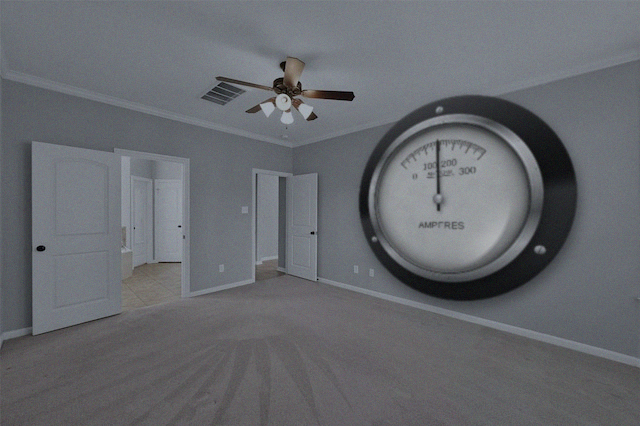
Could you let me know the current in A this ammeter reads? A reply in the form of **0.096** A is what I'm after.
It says **150** A
